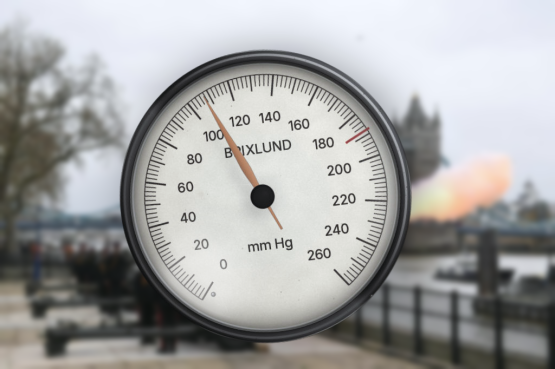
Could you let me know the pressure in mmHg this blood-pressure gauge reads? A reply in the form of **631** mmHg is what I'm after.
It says **108** mmHg
